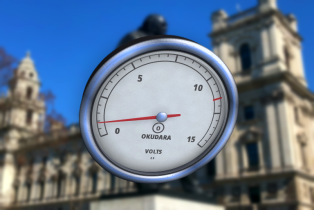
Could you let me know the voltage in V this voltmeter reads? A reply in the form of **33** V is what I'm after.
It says **1** V
